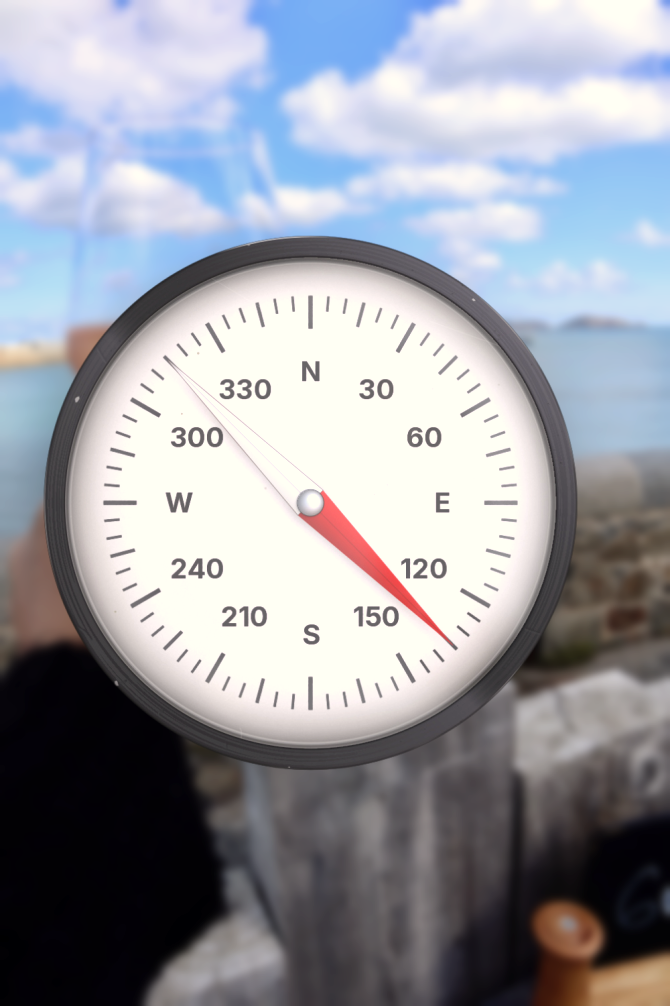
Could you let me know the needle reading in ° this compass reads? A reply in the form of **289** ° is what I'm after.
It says **135** °
